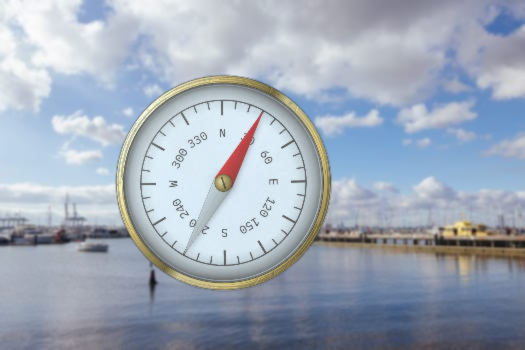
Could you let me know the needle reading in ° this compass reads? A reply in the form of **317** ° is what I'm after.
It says **30** °
